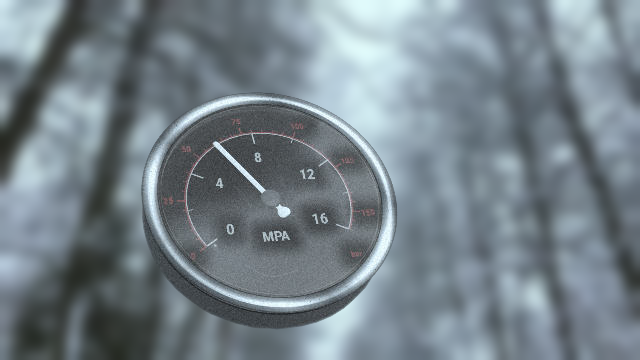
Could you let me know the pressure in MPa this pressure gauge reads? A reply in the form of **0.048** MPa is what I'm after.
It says **6** MPa
